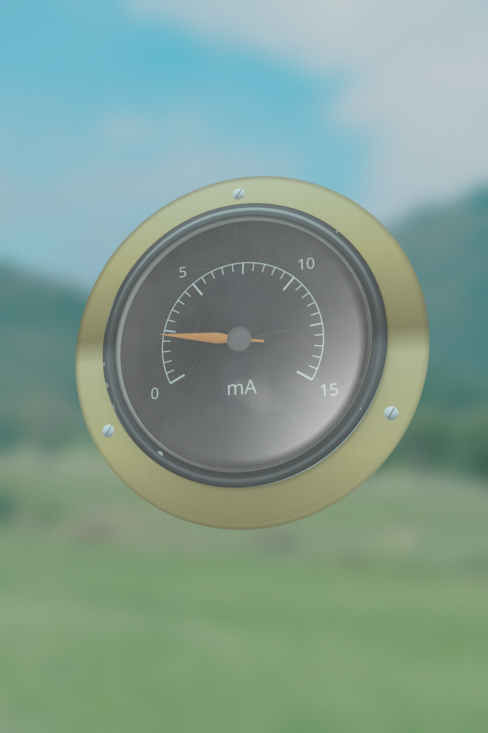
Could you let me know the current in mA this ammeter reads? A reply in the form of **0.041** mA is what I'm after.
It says **2.25** mA
